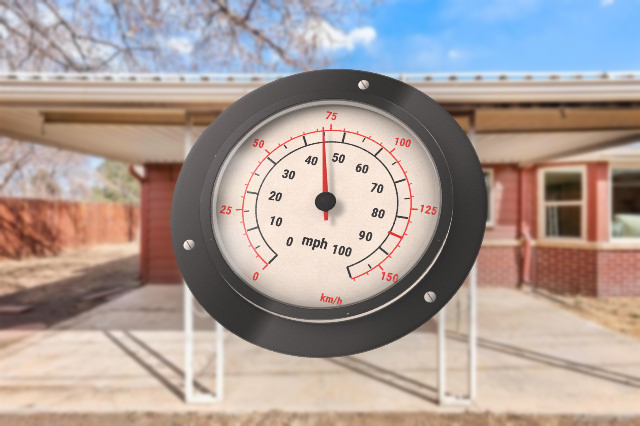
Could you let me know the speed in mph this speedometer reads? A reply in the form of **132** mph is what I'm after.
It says **45** mph
